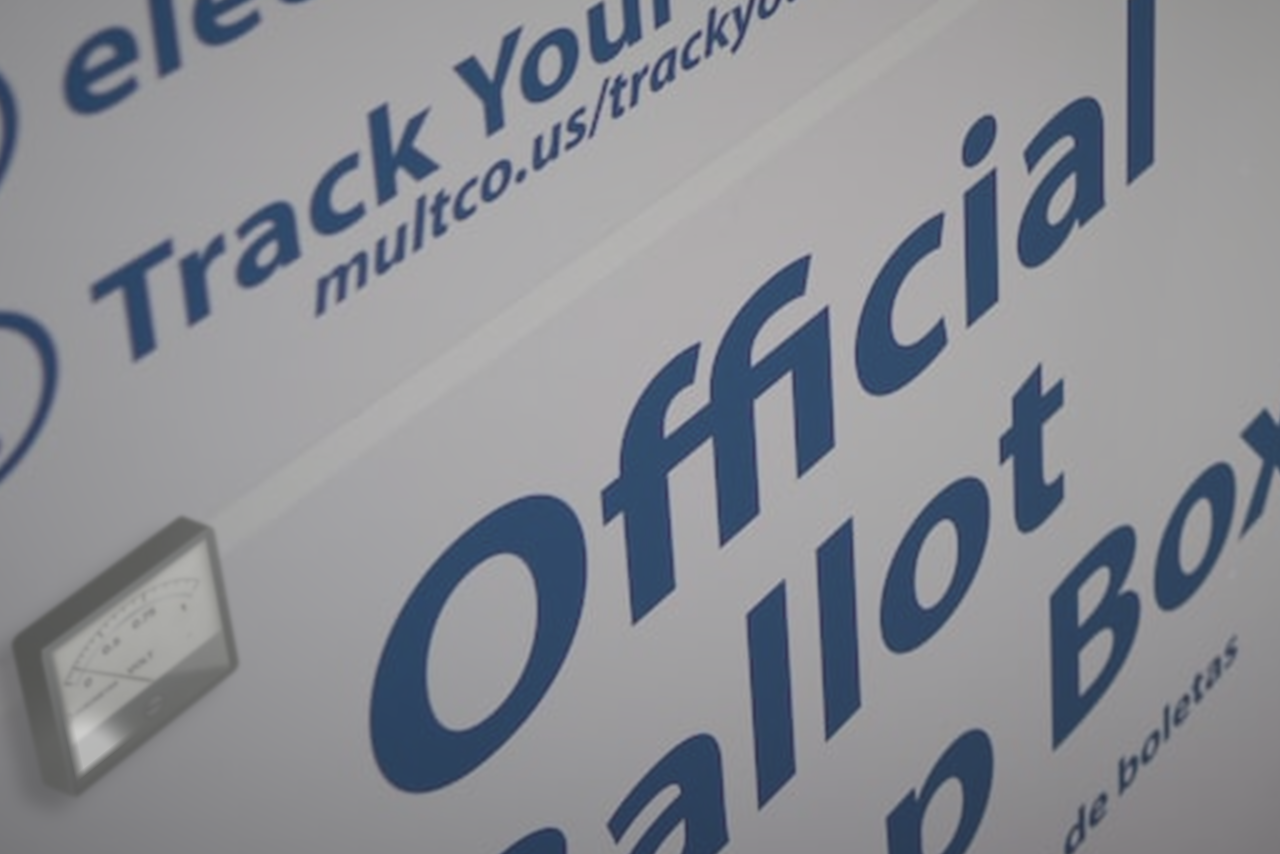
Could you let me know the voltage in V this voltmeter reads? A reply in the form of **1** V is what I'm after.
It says **0.25** V
